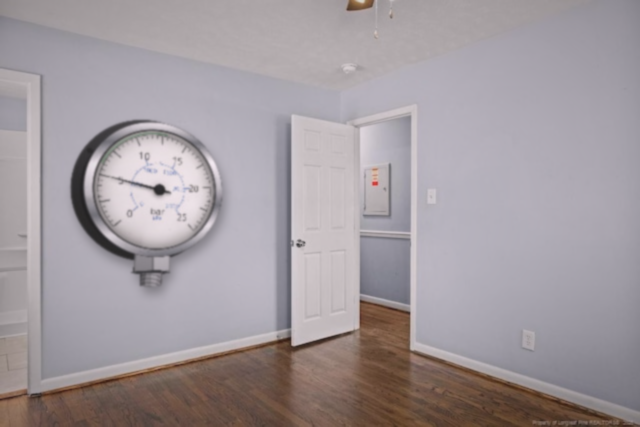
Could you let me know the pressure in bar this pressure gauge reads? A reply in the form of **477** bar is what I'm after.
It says **5** bar
